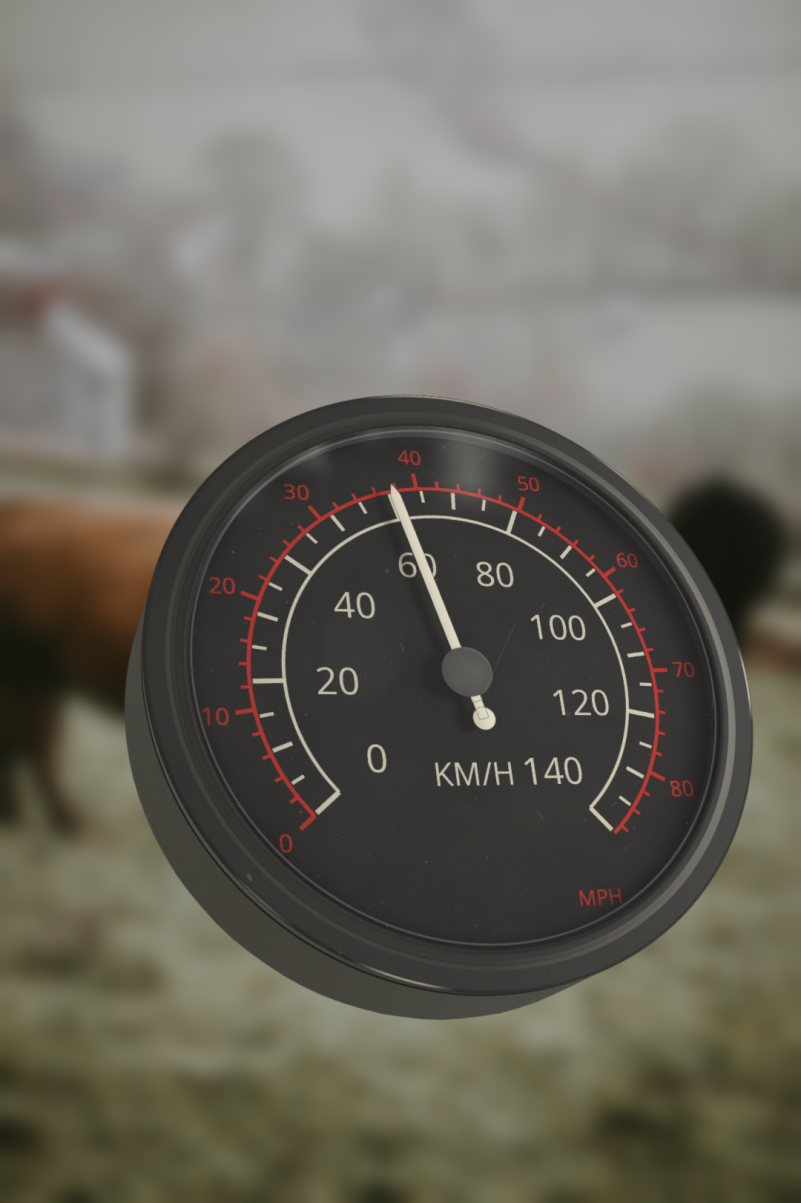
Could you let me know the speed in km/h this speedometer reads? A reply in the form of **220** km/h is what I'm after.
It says **60** km/h
